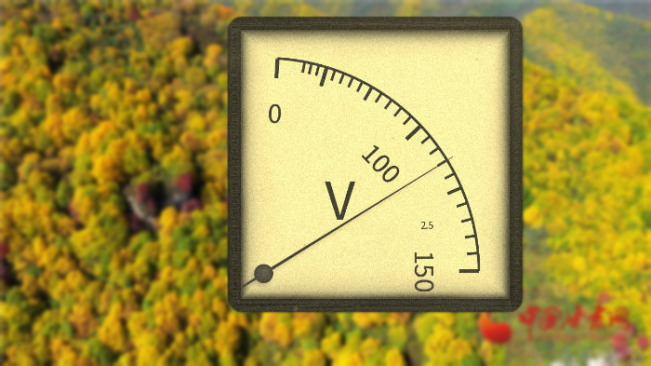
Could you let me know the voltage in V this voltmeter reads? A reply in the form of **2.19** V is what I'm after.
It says **115** V
